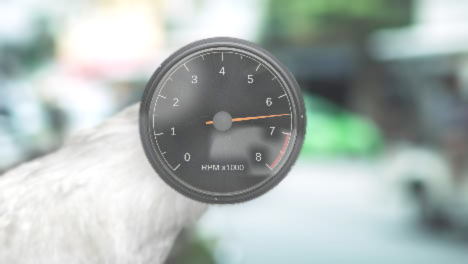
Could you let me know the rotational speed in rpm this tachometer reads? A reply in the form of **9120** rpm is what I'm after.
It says **6500** rpm
